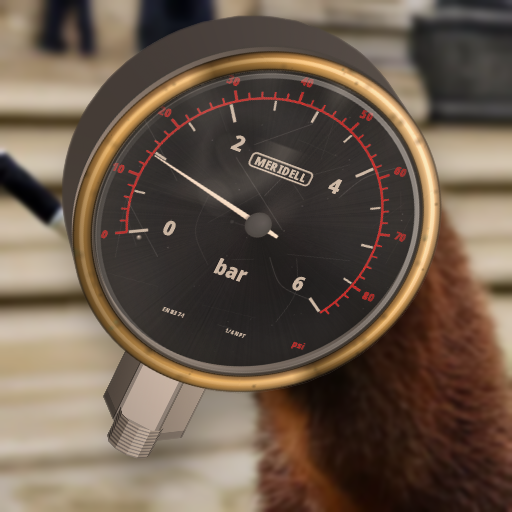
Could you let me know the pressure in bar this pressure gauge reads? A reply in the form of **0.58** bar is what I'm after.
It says **1** bar
